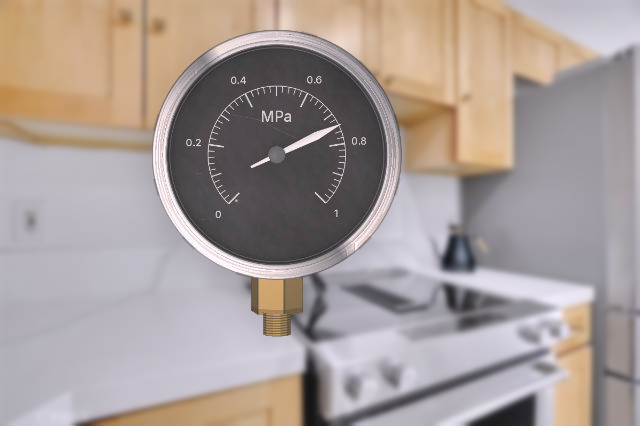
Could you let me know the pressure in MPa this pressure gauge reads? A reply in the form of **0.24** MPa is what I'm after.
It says **0.74** MPa
